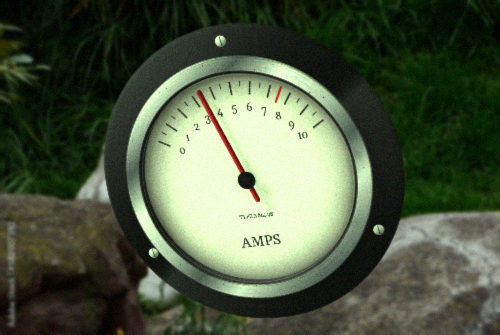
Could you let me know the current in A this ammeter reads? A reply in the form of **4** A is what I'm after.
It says **3.5** A
